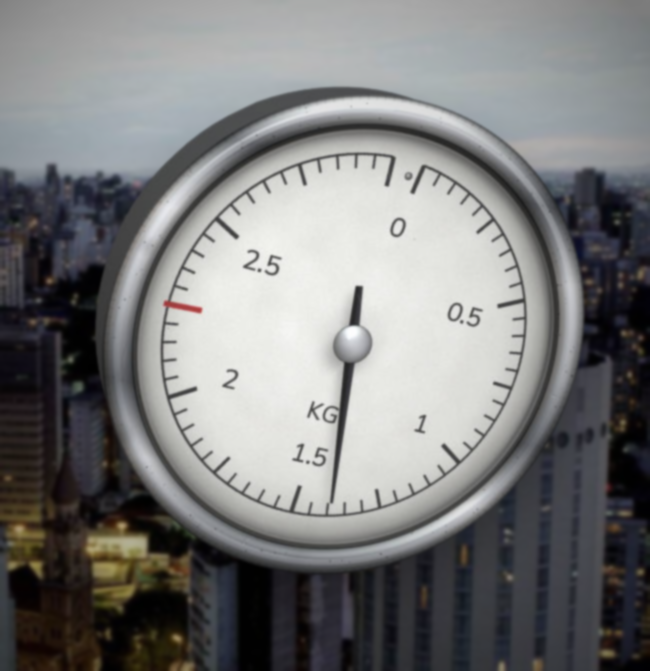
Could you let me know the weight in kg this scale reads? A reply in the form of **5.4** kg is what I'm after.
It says **1.4** kg
